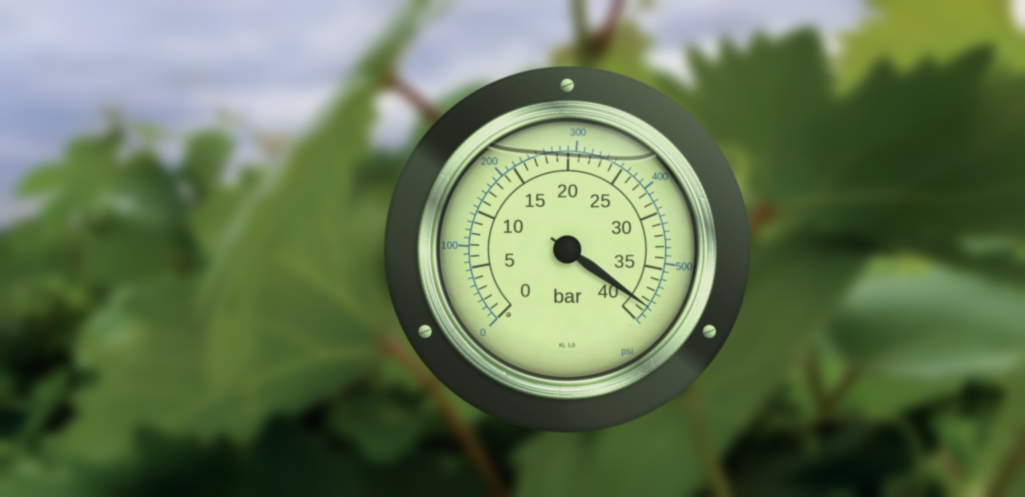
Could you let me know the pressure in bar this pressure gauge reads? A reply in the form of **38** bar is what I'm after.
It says **38.5** bar
